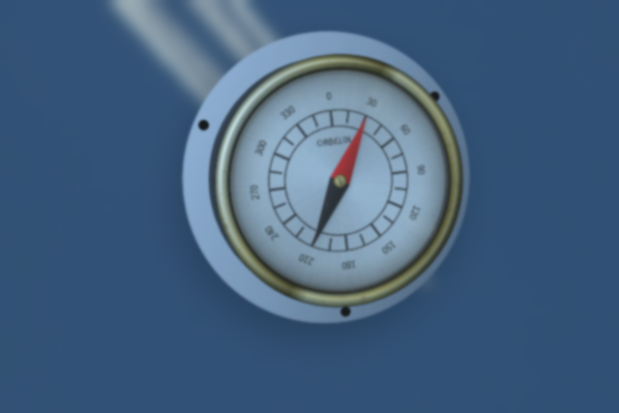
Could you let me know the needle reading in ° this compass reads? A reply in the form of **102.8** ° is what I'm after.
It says **30** °
